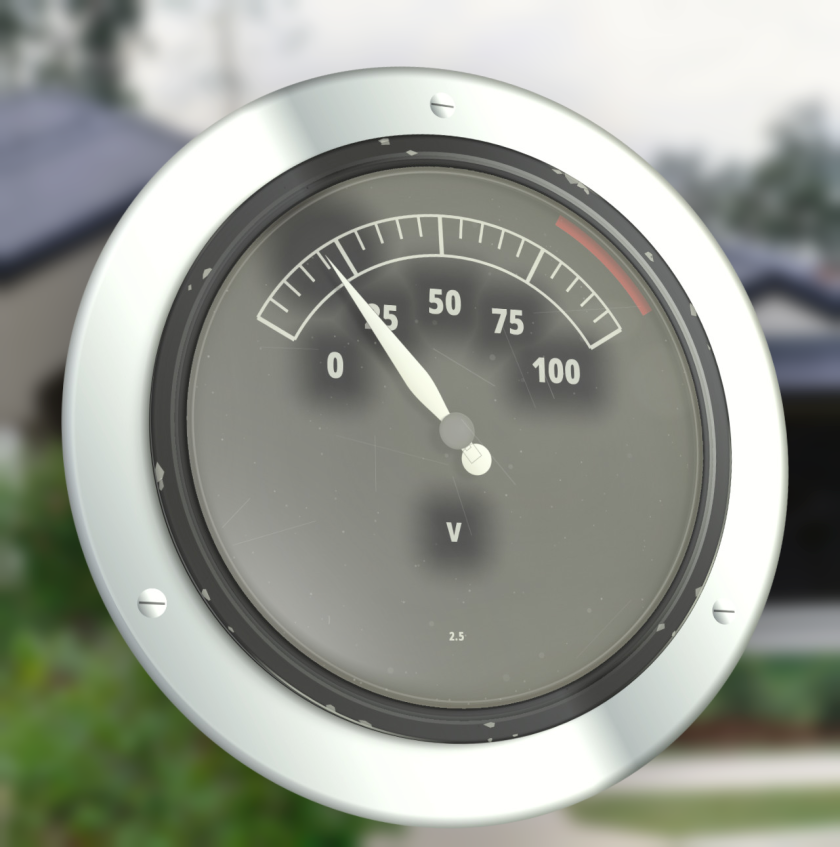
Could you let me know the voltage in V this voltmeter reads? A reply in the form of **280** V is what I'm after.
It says **20** V
